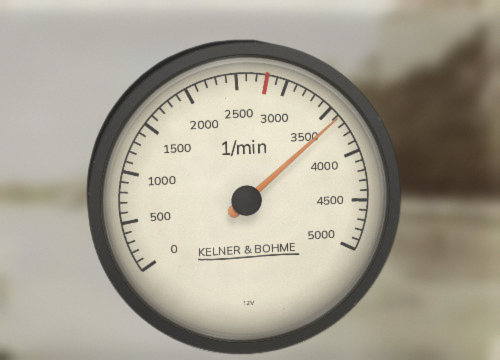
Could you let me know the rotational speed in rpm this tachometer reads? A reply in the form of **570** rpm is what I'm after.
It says **3600** rpm
